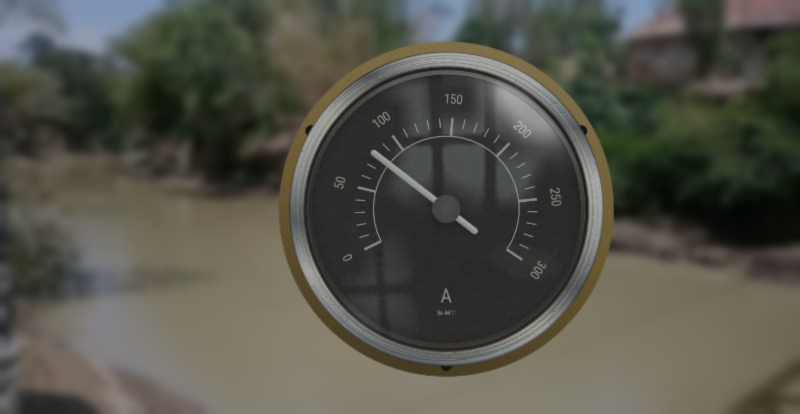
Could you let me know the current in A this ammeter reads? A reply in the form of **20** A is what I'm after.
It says **80** A
